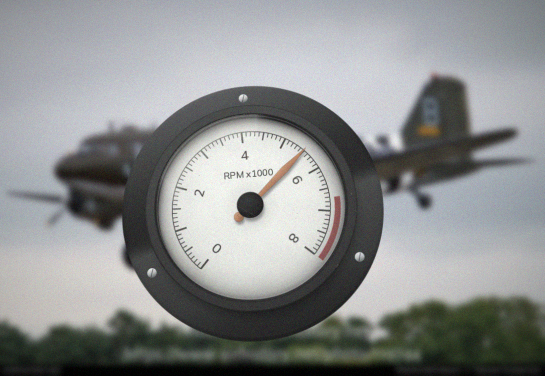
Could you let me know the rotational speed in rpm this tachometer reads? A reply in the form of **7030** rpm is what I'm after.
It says **5500** rpm
